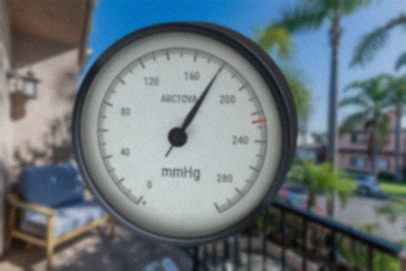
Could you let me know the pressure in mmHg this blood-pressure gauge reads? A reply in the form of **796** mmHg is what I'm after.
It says **180** mmHg
